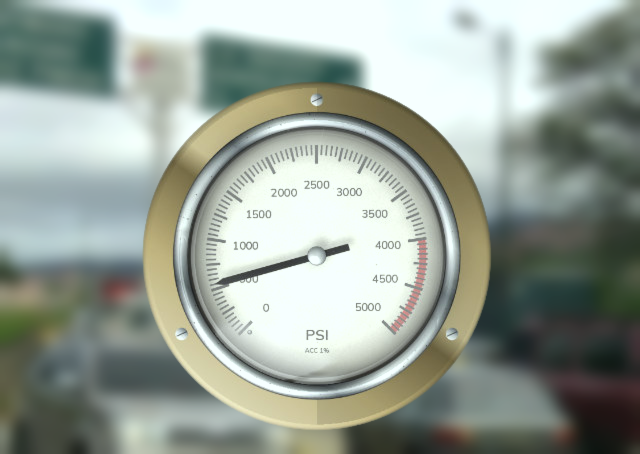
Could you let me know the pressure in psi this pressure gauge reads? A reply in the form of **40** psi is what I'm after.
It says **550** psi
